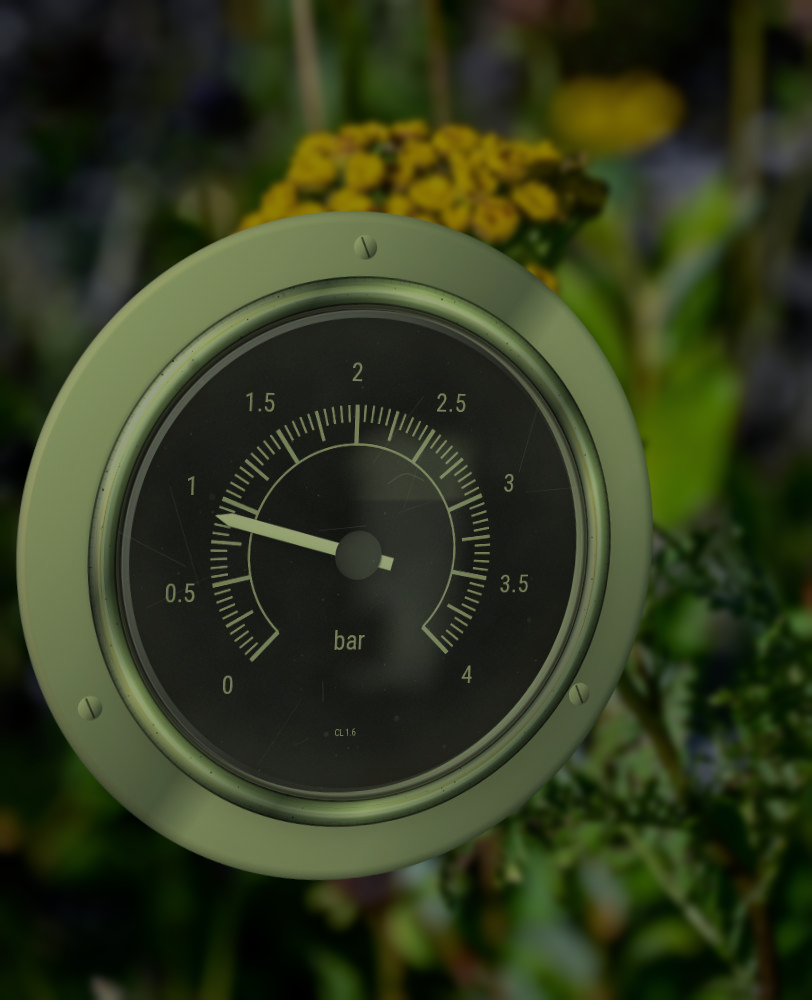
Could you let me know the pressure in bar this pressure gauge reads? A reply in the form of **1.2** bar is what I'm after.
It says **0.9** bar
